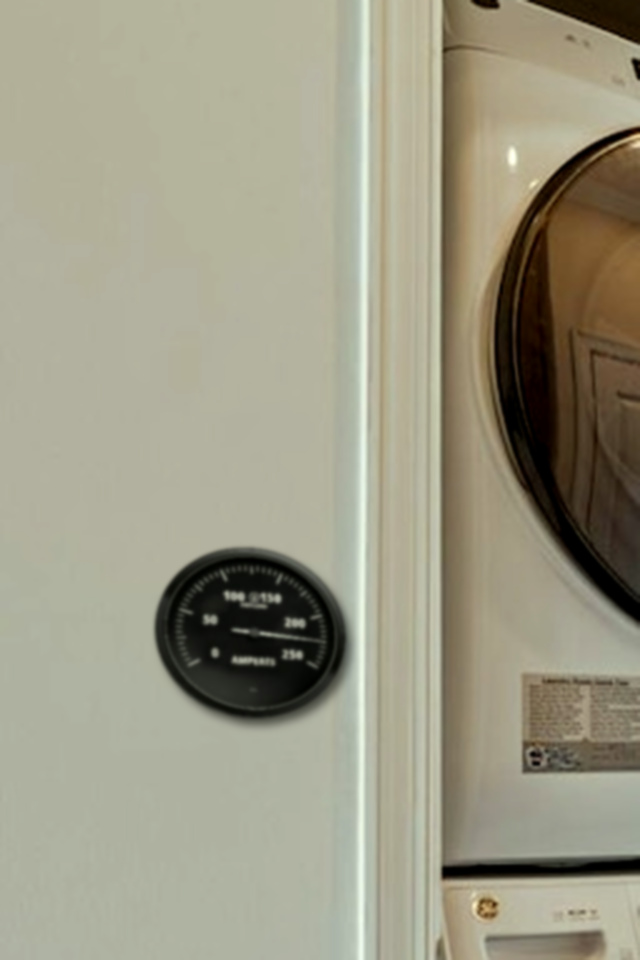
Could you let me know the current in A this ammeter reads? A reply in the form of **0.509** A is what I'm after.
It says **225** A
